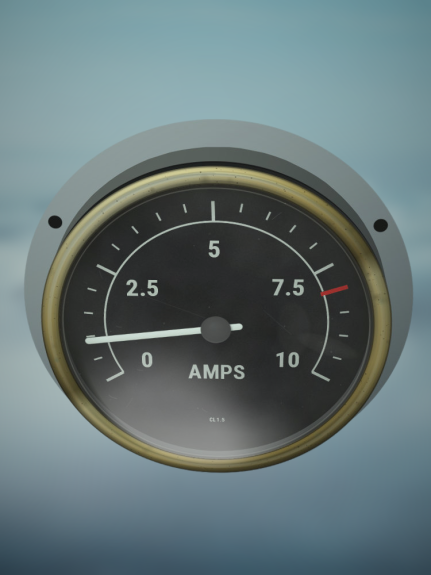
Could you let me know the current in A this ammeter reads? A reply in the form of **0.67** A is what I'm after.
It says **1** A
